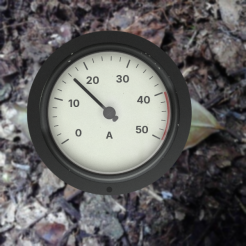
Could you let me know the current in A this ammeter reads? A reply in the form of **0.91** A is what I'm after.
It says **16** A
